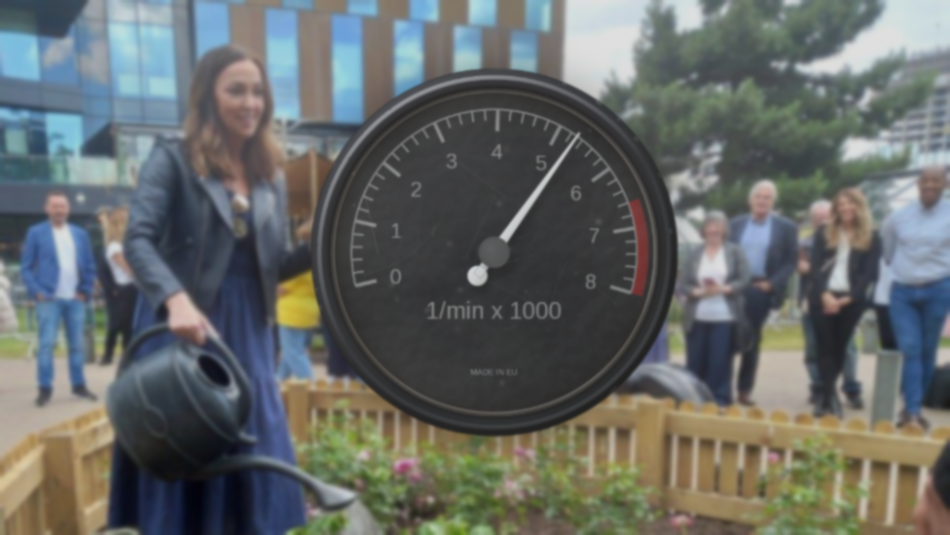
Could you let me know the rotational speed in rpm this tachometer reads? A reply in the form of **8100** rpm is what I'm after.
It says **5300** rpm
